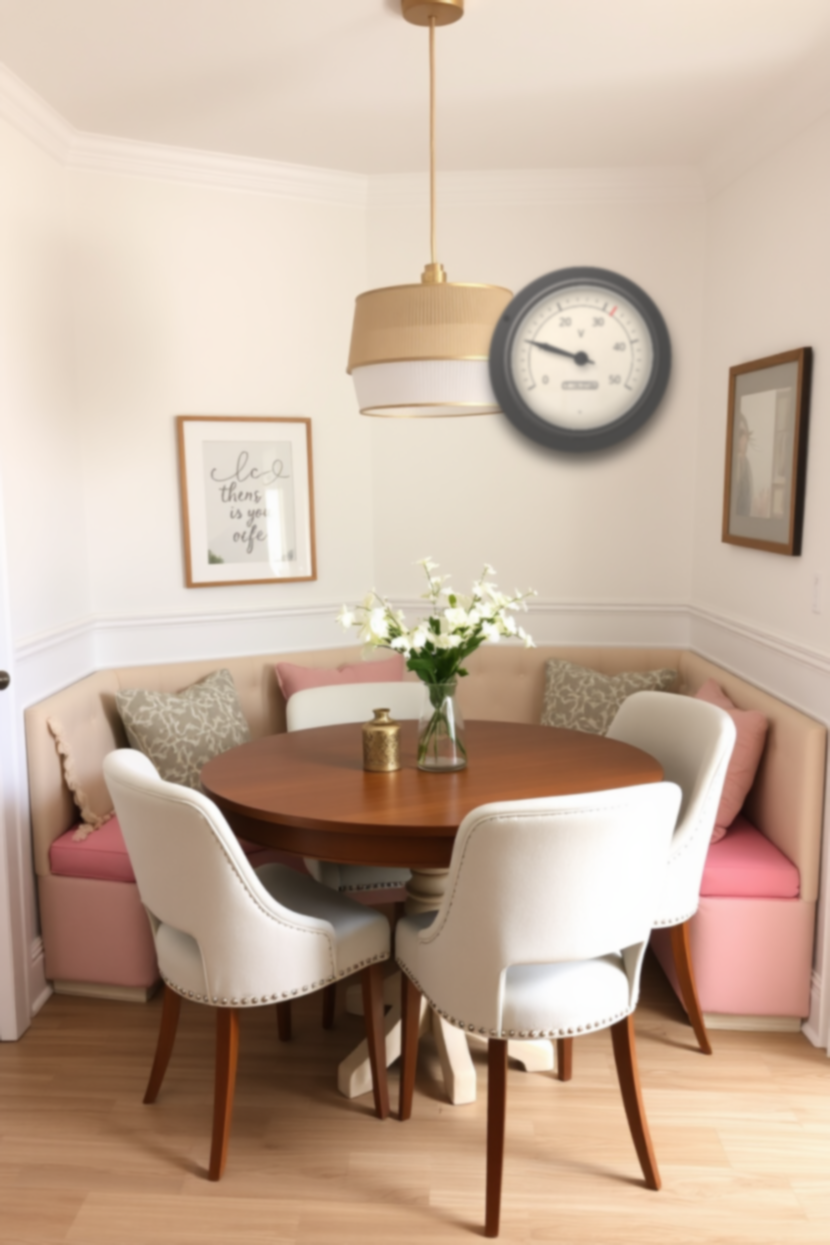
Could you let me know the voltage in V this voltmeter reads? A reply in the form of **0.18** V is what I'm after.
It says **10** V
